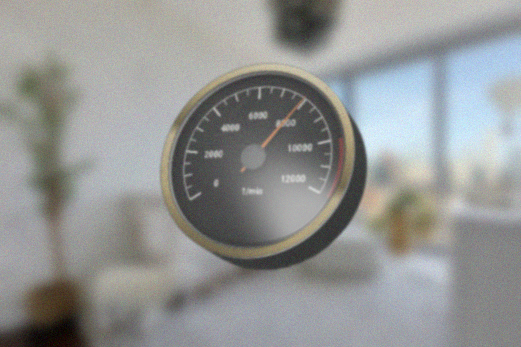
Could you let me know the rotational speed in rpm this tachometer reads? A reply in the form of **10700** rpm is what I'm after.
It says **8000** rpm
